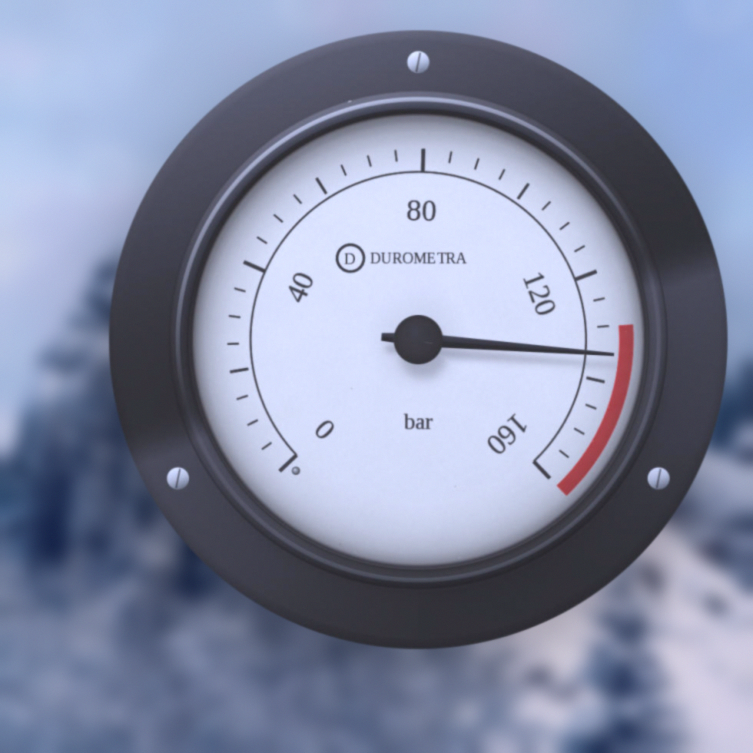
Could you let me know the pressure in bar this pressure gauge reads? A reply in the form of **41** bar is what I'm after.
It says **135** bar
